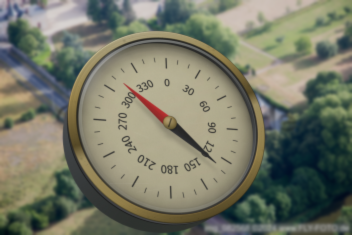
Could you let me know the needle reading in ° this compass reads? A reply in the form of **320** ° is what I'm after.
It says **310** °
